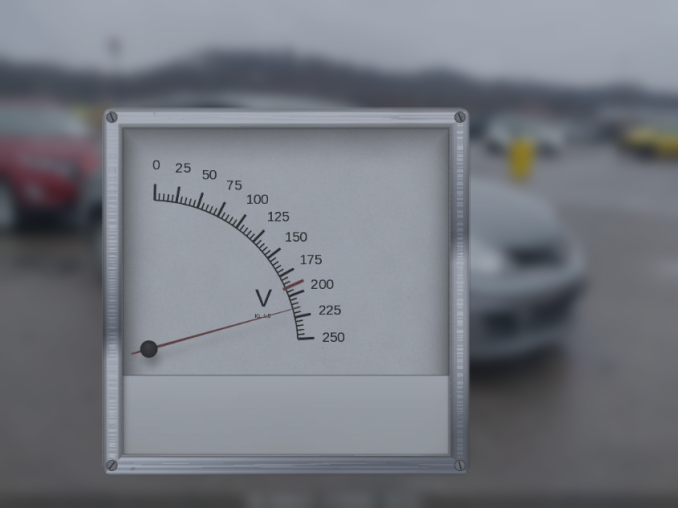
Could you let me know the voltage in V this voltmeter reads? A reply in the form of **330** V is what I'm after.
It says **215** V
